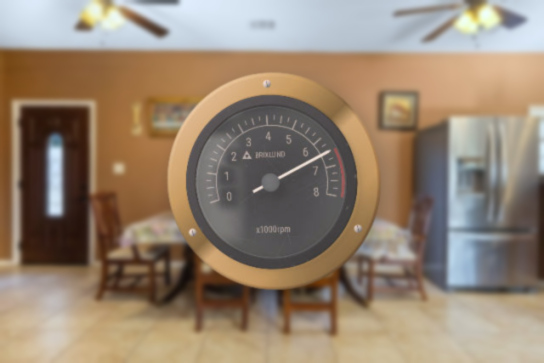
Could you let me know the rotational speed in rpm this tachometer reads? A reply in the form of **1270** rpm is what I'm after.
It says **6500** rpm
